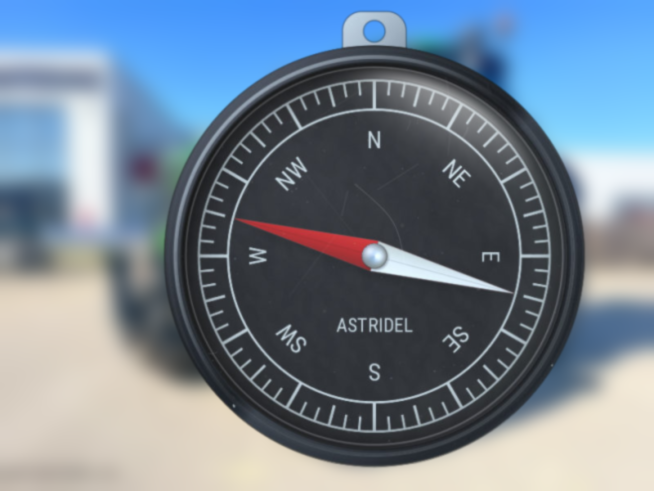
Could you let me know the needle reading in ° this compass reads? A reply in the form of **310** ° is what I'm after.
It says **285** °
